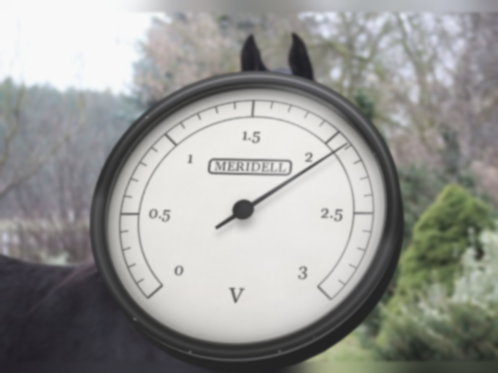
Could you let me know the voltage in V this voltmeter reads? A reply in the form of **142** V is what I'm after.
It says **2.1** V
